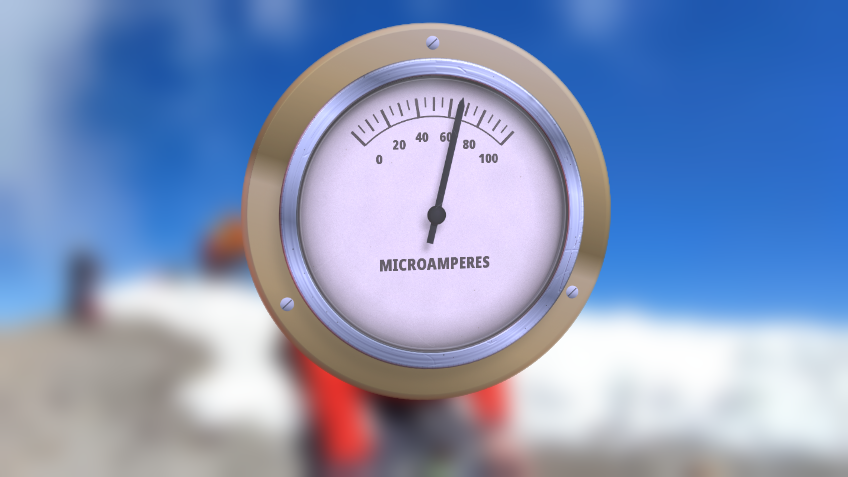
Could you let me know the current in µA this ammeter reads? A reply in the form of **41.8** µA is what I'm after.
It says **65** µA
